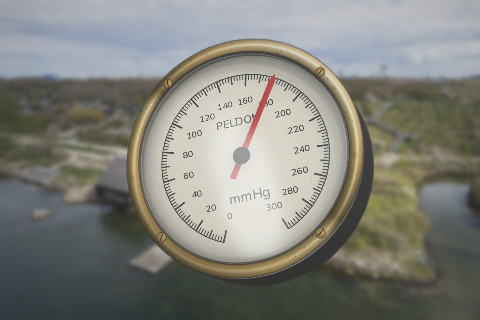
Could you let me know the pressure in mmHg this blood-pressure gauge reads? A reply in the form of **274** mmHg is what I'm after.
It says **180** mmHg
